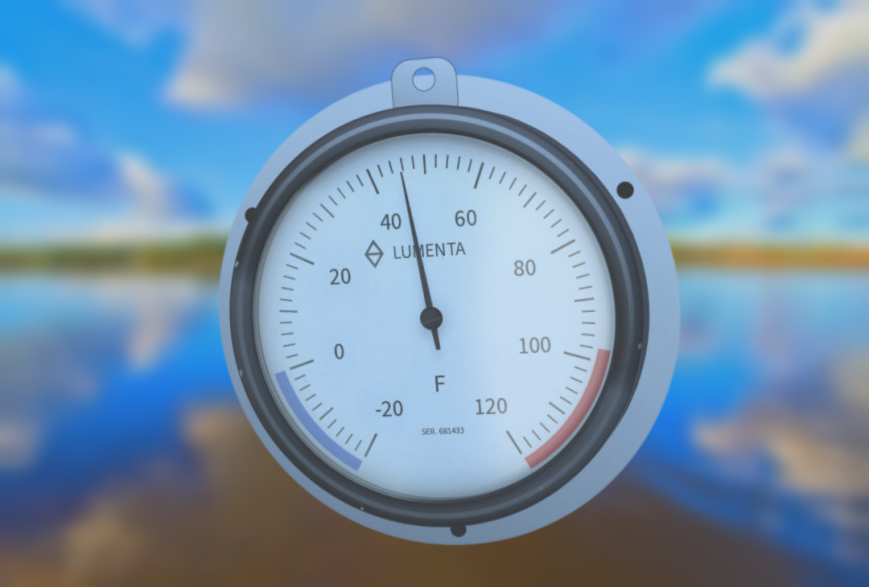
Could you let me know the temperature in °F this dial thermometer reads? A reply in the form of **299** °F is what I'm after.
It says **46** °F
